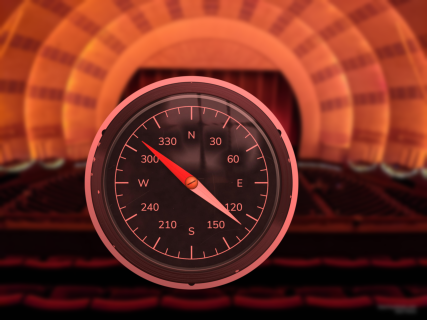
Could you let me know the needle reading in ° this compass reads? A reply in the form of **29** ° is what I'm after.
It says **310** °
